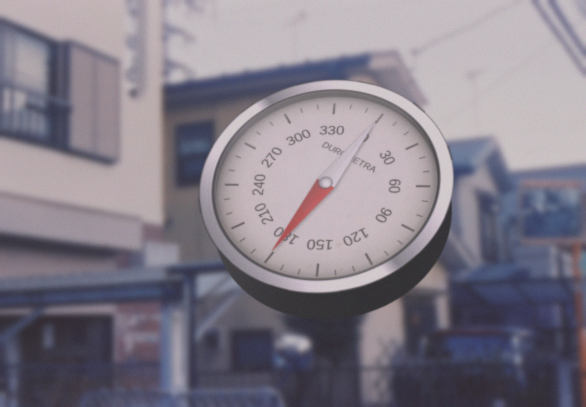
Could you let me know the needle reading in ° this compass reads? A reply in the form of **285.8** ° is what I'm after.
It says **180** °
